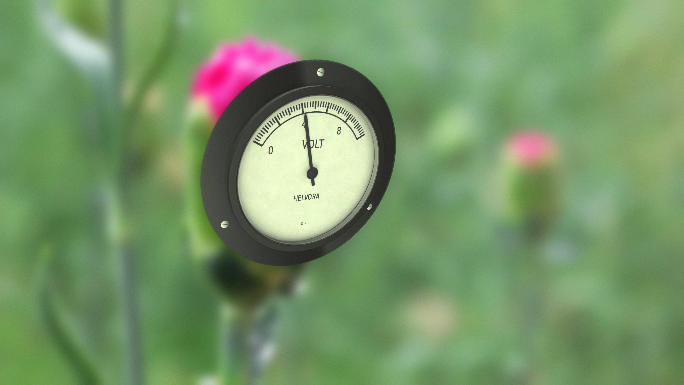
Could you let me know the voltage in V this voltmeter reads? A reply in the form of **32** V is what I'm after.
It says **4** V
